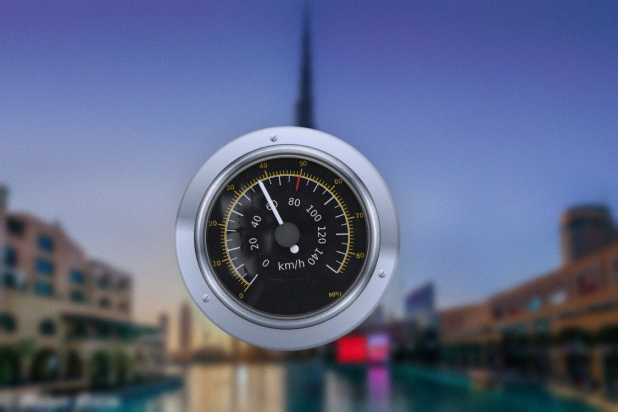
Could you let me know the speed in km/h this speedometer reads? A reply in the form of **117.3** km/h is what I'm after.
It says **60** km/h
